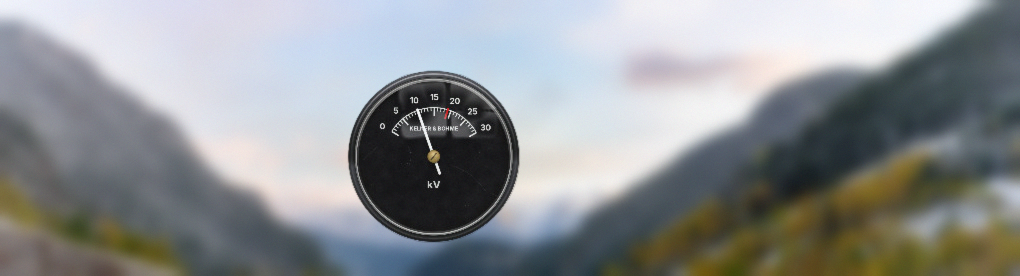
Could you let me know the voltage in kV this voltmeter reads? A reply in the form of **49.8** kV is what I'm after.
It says **10** kV
